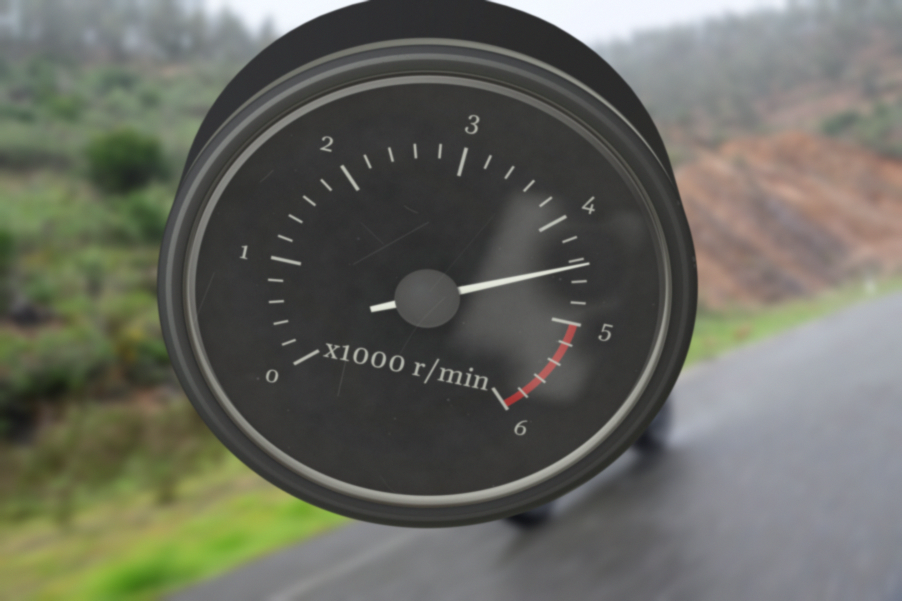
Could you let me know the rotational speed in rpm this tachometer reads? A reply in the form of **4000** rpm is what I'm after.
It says **4400** rpm
